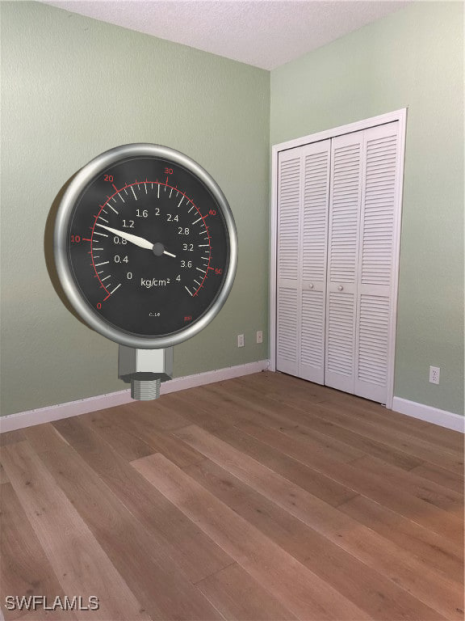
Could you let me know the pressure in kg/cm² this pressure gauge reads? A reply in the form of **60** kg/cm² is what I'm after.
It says **0.9** kg/cm²
